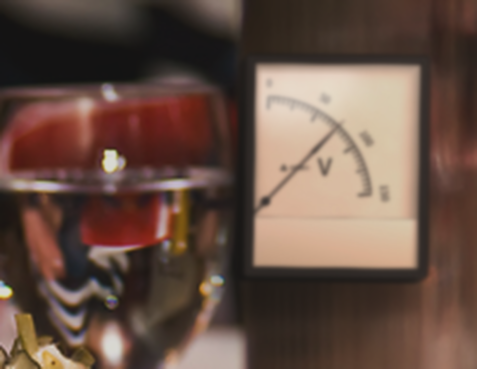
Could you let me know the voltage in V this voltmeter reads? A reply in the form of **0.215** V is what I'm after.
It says **75** V
